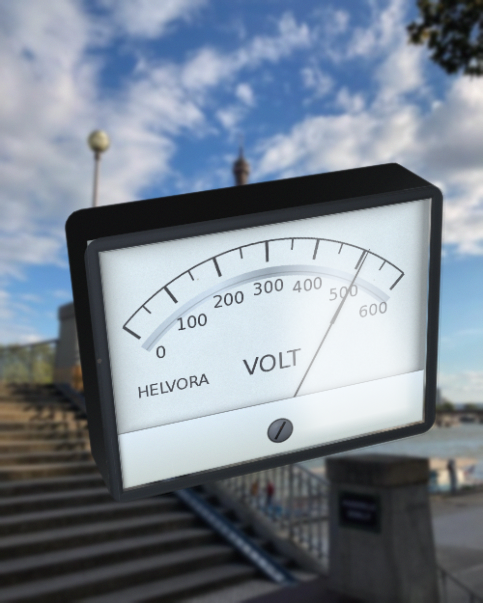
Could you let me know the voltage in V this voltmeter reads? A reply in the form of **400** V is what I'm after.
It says **500** V
